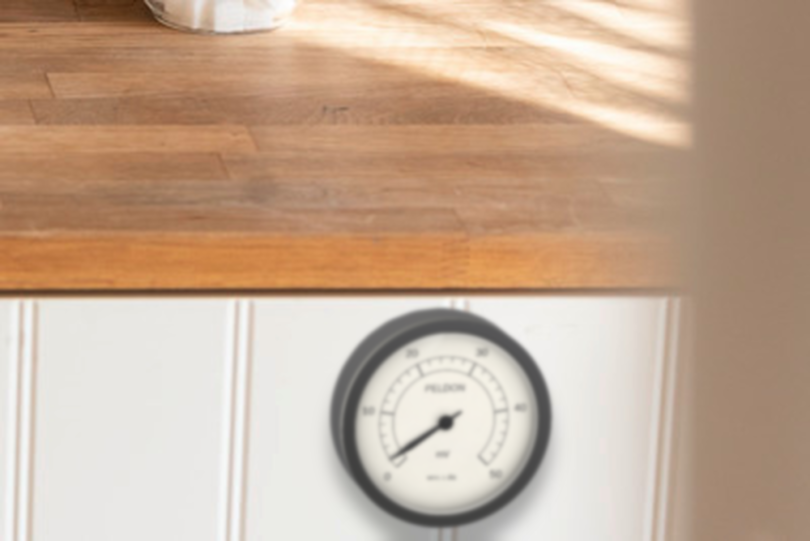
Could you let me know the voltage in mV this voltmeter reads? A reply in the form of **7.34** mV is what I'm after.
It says **2** mV
